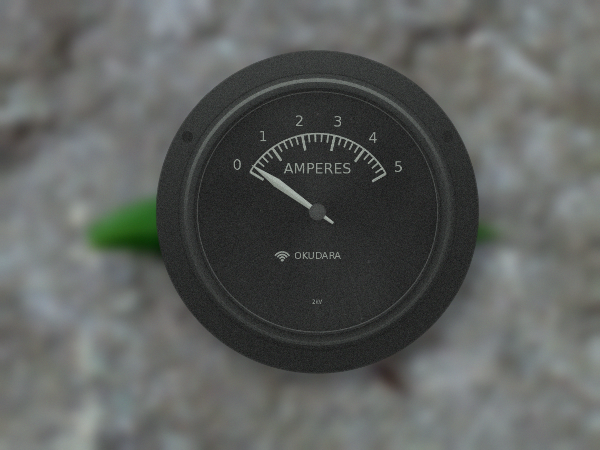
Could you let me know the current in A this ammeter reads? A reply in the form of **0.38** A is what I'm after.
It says **0.2** A
